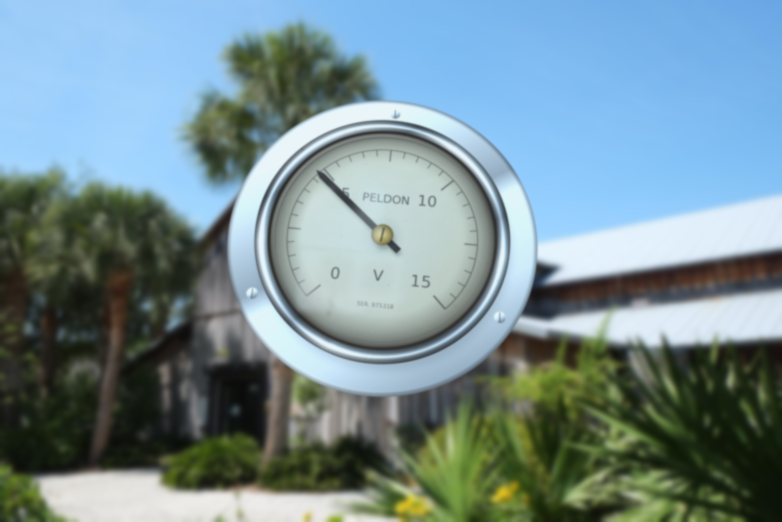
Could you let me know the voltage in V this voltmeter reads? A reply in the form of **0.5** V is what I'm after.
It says **4.75** V
